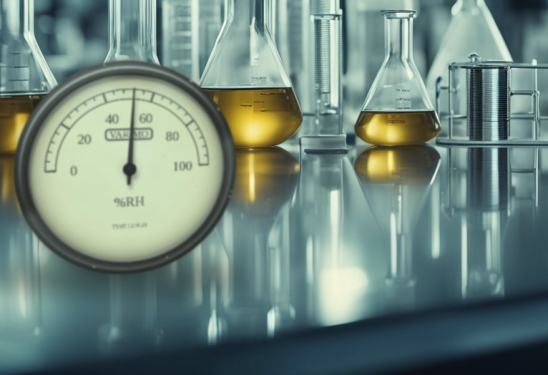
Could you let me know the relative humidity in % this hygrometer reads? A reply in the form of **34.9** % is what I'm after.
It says **52** %
